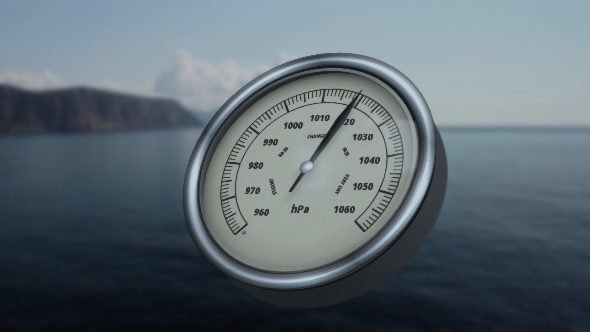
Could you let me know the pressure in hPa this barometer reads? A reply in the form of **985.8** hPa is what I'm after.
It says **1020** hPa
